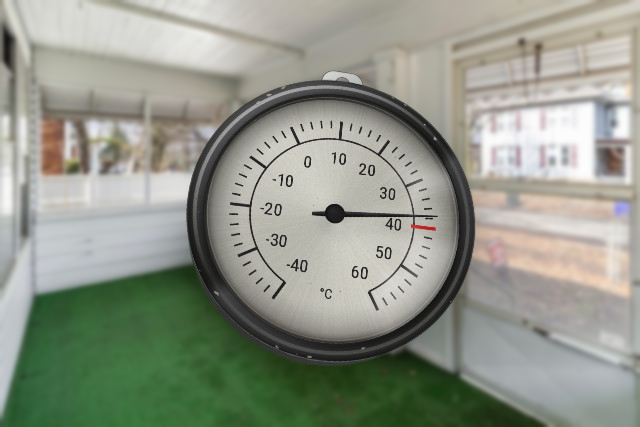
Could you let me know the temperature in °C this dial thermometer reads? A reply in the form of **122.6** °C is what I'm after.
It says **38** °C
